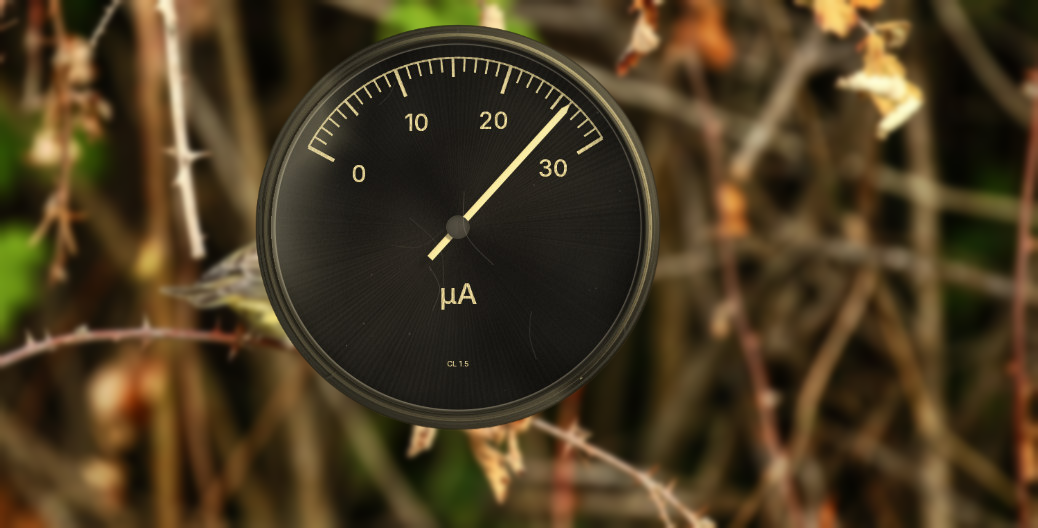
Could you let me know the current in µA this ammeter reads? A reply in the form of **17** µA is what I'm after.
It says **26** µA
